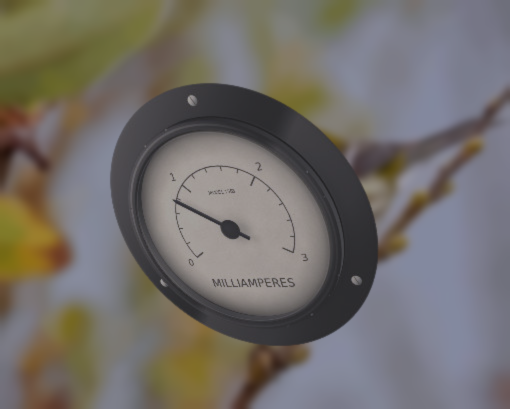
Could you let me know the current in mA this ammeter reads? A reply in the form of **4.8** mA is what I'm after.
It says **0.8** mA
